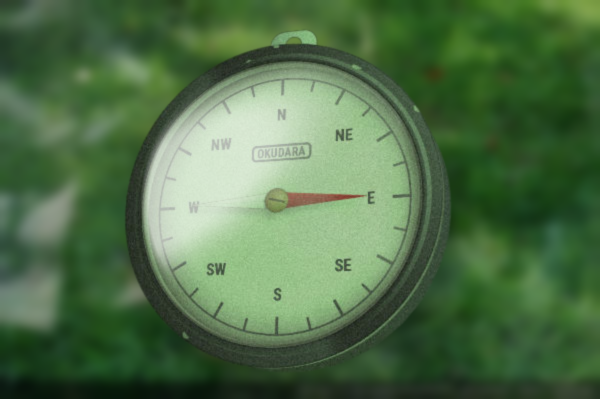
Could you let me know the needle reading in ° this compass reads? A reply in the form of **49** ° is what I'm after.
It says **90** °
